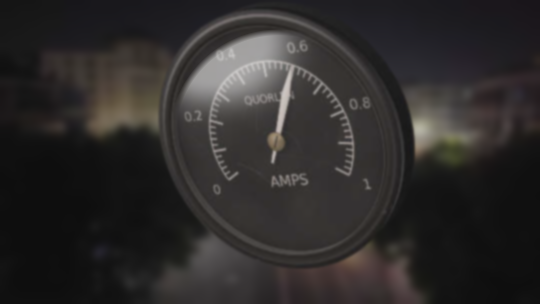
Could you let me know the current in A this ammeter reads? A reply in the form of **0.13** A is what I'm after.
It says **0.6** A
